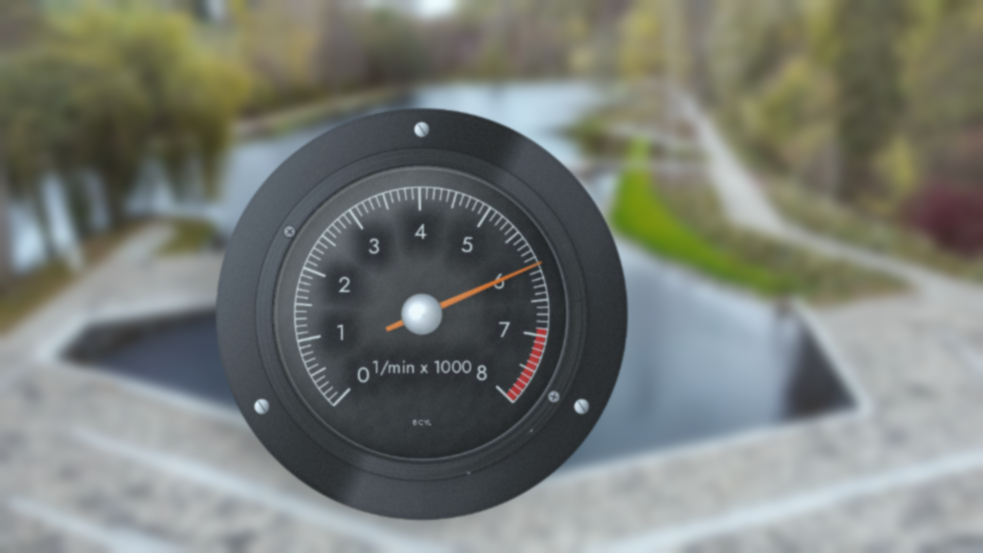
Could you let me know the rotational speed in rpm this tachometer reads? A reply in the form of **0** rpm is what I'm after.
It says **6000** rpm
